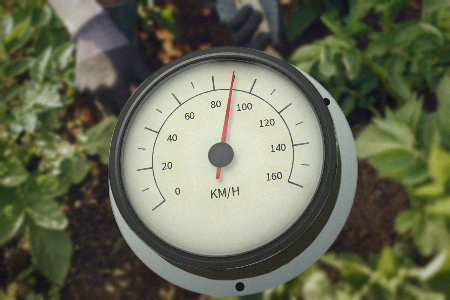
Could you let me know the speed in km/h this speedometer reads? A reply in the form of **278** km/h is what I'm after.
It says **90** km/h
